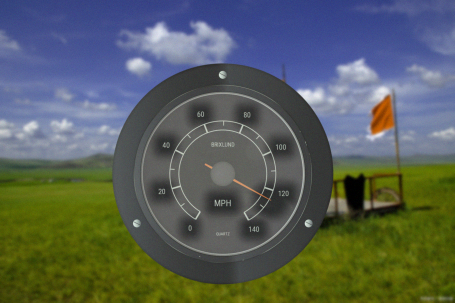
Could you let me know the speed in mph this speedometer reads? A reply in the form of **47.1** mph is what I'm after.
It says **125** mph
